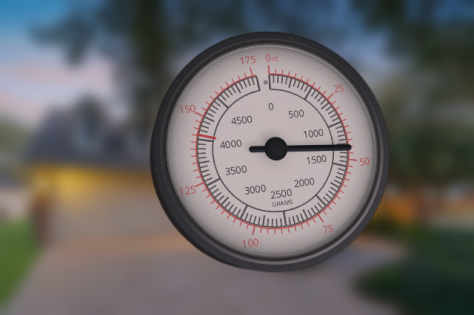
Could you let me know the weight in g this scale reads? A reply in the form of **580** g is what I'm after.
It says **1300** g
